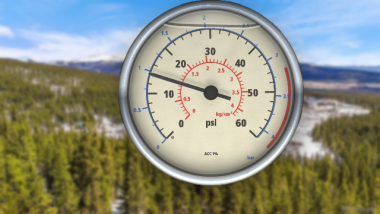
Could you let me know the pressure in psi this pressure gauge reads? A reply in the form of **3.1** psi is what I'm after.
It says **14** psi
